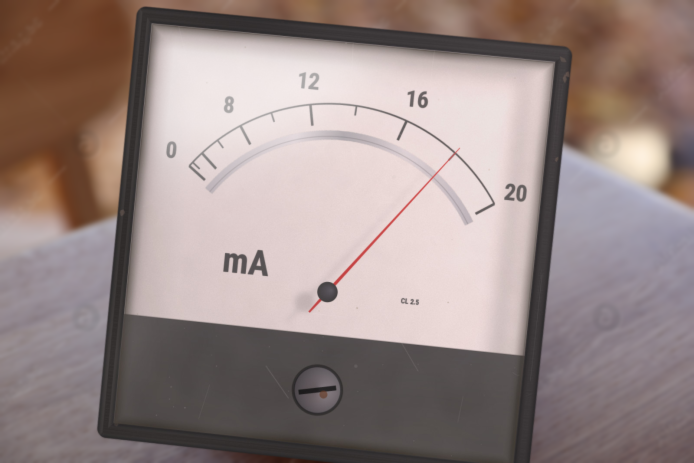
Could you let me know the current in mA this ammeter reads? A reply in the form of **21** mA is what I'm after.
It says **18** mA
